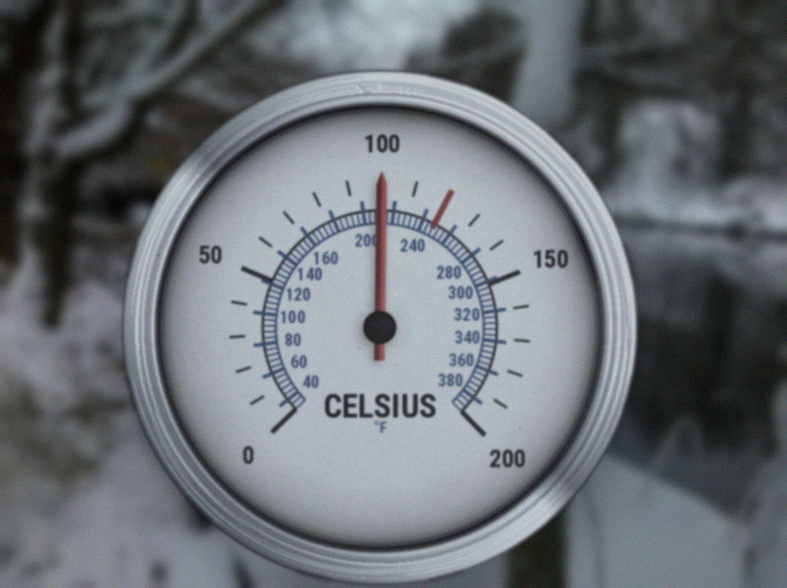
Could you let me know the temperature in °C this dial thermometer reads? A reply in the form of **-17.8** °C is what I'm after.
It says **100** °C
